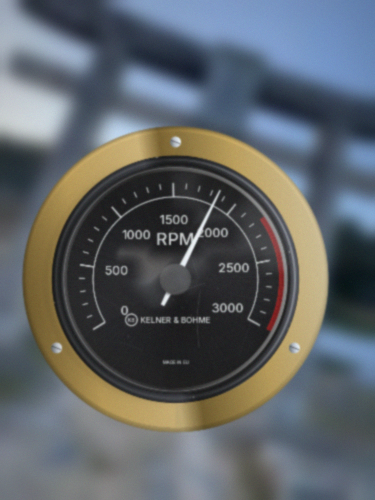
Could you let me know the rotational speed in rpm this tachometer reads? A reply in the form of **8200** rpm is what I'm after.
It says **1850** rpm
